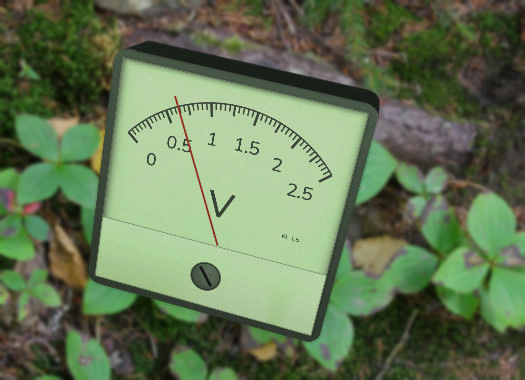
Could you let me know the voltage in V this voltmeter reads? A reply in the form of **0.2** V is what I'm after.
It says **0.65** V
